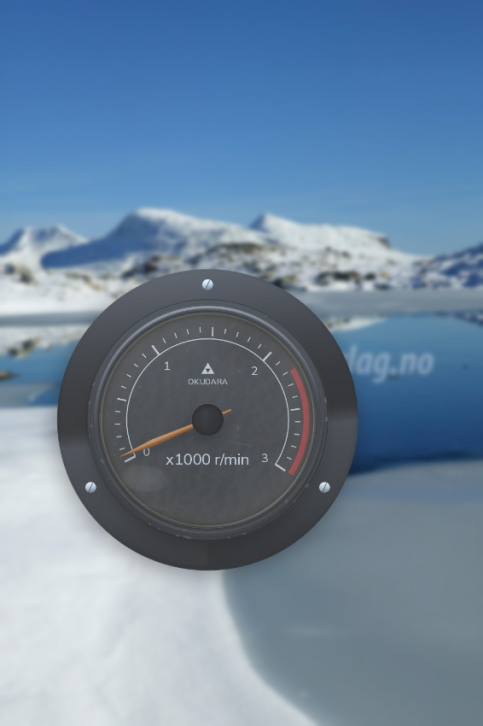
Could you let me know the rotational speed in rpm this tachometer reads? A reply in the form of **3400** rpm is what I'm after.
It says **50** rpm
